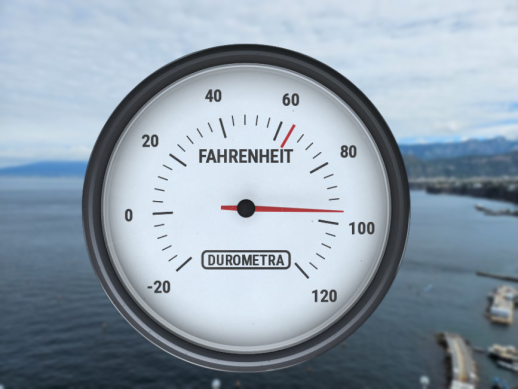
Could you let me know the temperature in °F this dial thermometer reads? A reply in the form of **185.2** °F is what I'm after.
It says **96** °F
